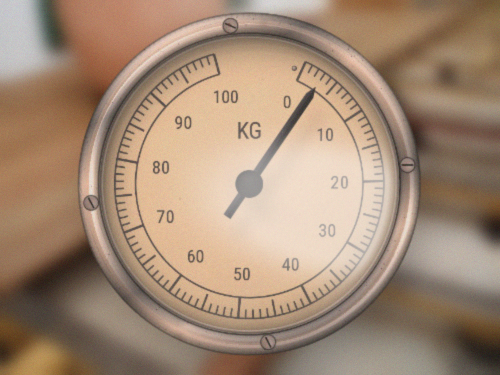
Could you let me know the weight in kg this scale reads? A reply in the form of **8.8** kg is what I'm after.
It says **3** kg
